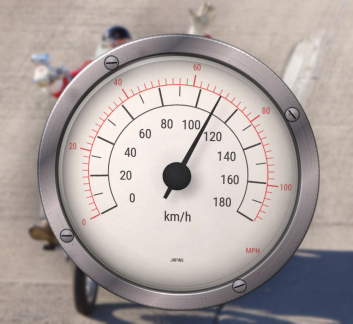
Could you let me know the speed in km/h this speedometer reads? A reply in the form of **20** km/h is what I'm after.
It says **110** km/h
